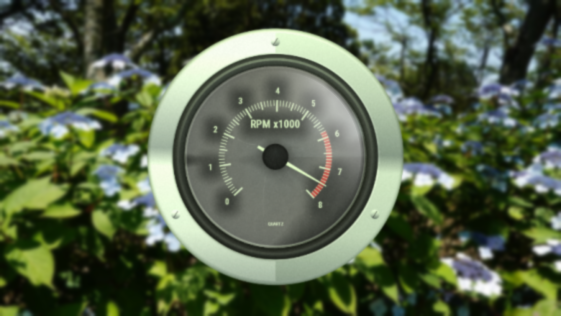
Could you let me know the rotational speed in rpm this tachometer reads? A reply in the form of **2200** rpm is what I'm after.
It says **7500** rpm
